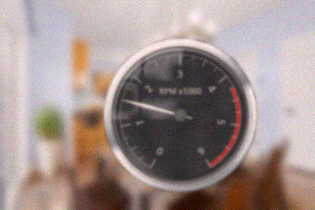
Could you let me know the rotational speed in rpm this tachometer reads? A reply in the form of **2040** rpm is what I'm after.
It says **1500** rpm
